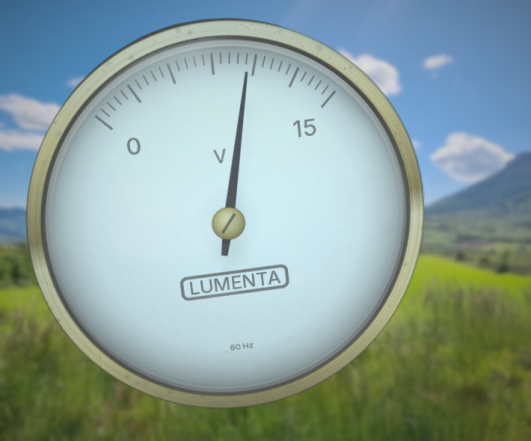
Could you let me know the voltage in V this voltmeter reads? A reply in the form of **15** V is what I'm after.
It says **9.5** V
